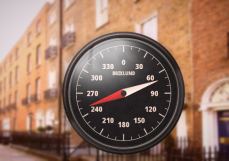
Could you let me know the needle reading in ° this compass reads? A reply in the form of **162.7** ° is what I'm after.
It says **250** °
